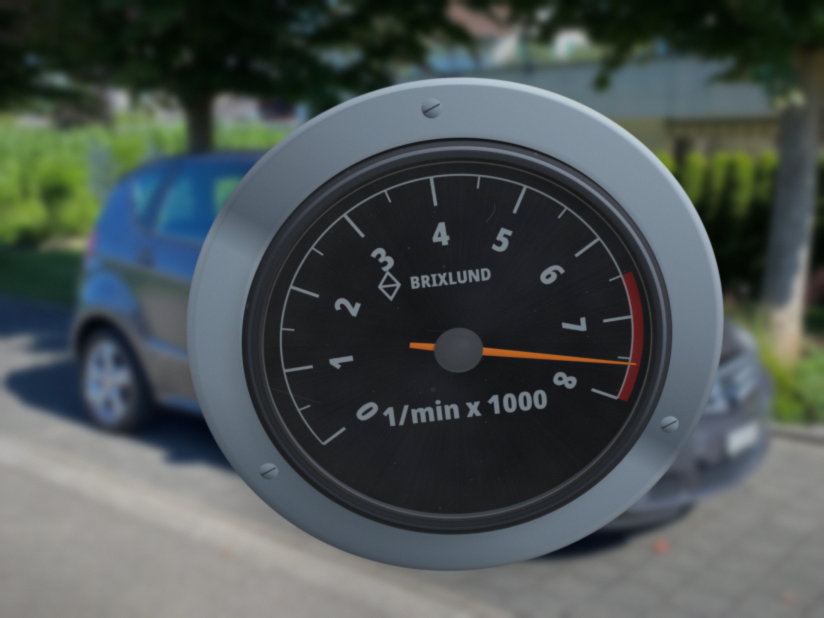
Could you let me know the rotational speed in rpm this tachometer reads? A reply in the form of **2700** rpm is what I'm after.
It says **7500** rpm
